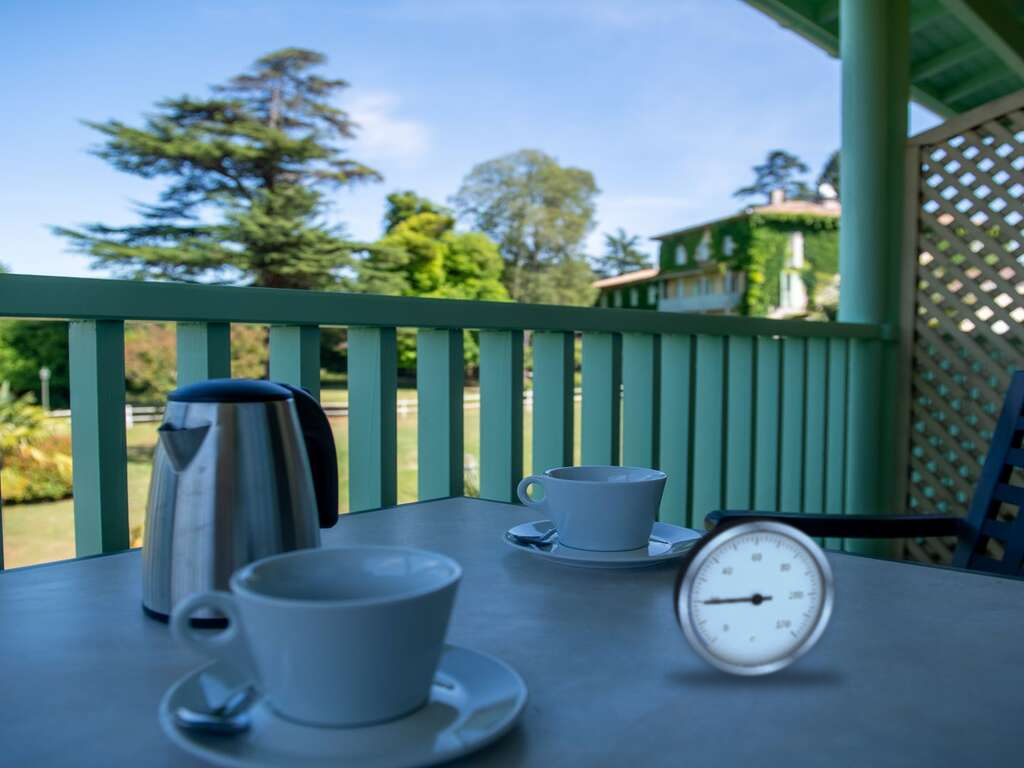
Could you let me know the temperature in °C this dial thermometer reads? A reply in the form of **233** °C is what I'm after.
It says **20** °C
